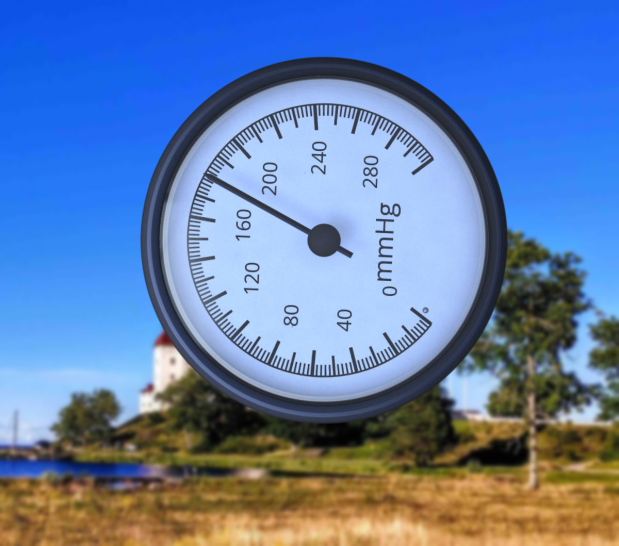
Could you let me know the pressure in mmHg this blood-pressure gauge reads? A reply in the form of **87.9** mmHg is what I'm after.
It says **180** mmHg
